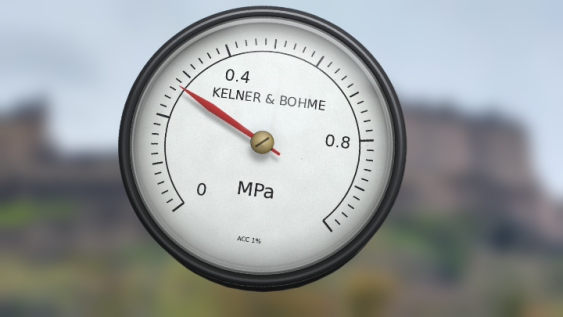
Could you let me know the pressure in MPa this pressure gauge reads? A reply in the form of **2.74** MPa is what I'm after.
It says **0.27** MPa
